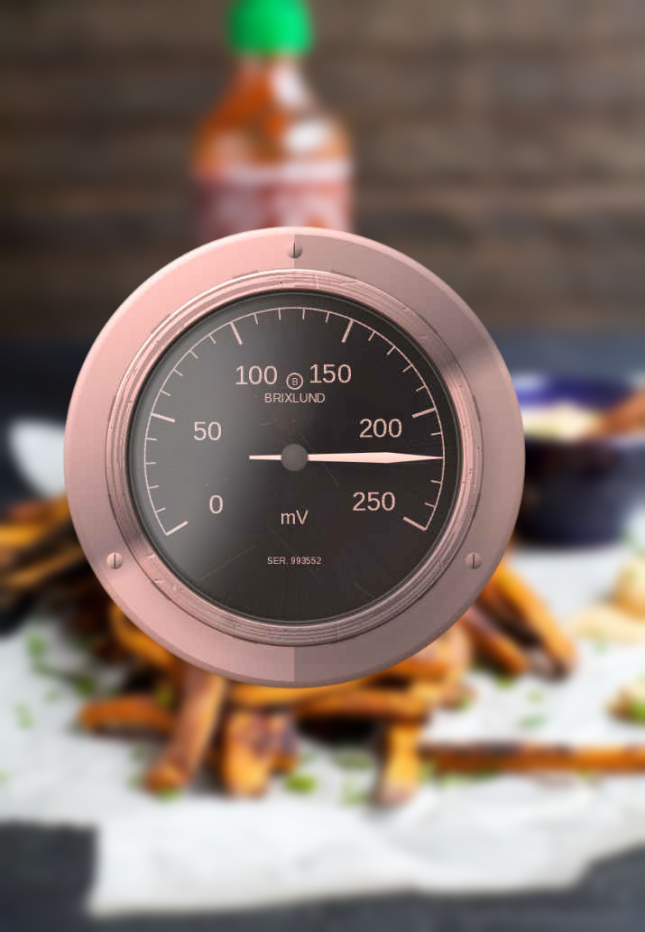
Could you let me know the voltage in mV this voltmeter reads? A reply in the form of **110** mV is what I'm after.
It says **220** mV
